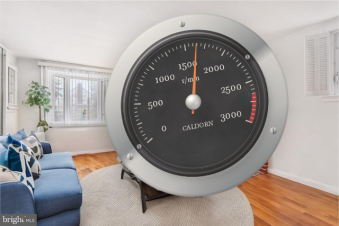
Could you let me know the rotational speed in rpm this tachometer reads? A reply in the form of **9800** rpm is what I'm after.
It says **1650** rpm
